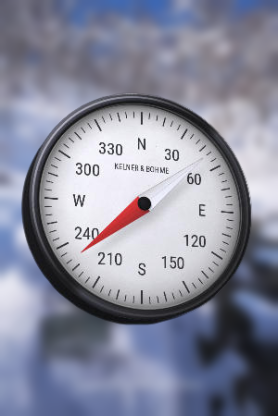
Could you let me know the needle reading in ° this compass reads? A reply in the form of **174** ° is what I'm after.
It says **230** °
